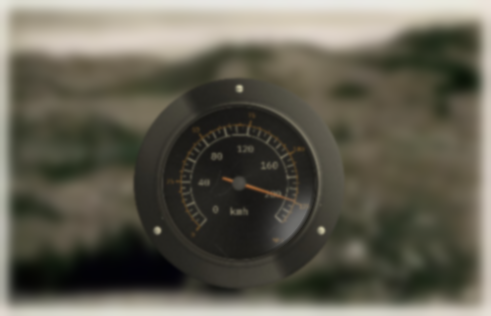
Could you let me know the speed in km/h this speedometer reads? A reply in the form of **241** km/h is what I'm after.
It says **200** km/h
